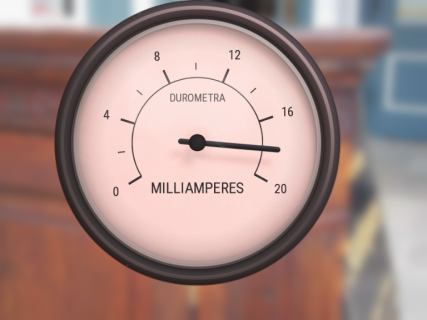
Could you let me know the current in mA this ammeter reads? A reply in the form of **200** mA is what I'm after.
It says **18** mA
